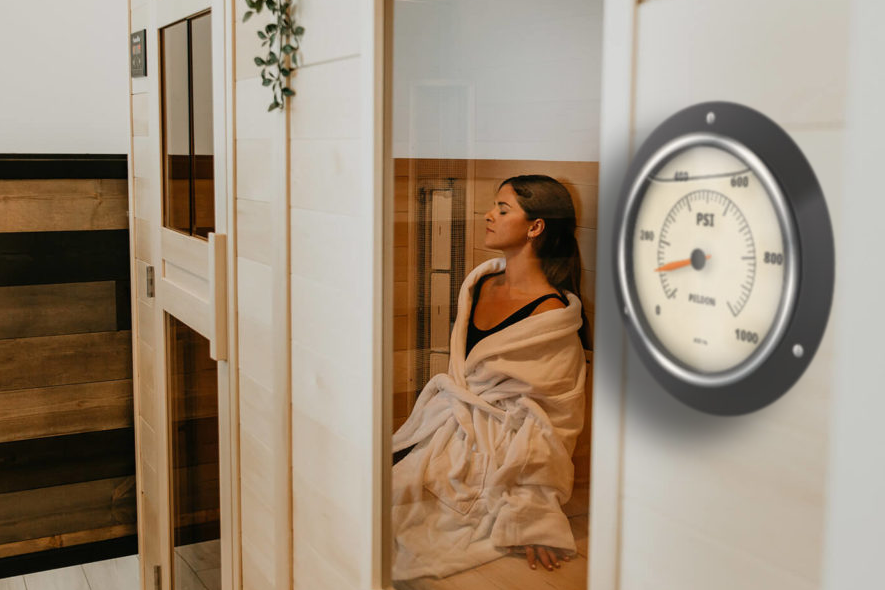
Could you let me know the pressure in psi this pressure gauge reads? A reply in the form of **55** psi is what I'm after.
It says **100** psi
